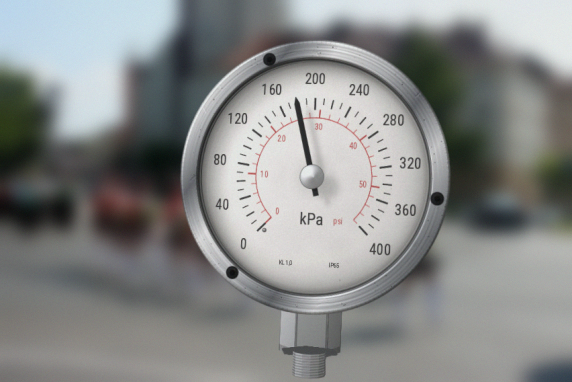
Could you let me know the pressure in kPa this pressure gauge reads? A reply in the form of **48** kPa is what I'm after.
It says **180** kPa
